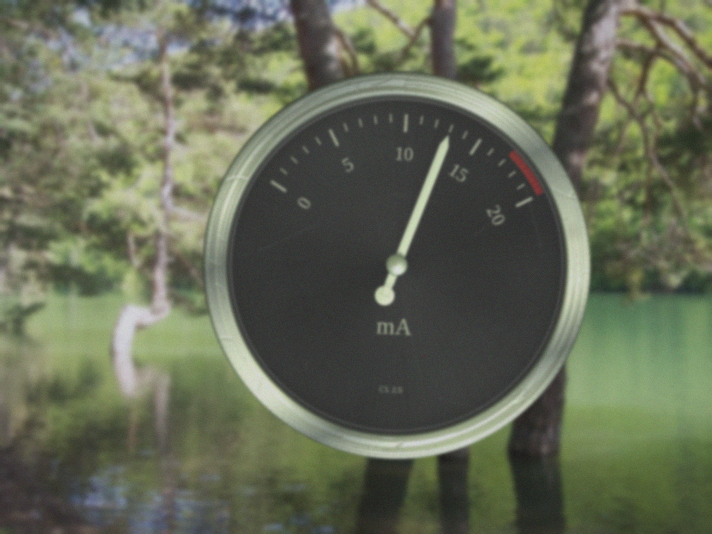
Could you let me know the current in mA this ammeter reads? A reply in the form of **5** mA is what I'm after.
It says **13** mA
